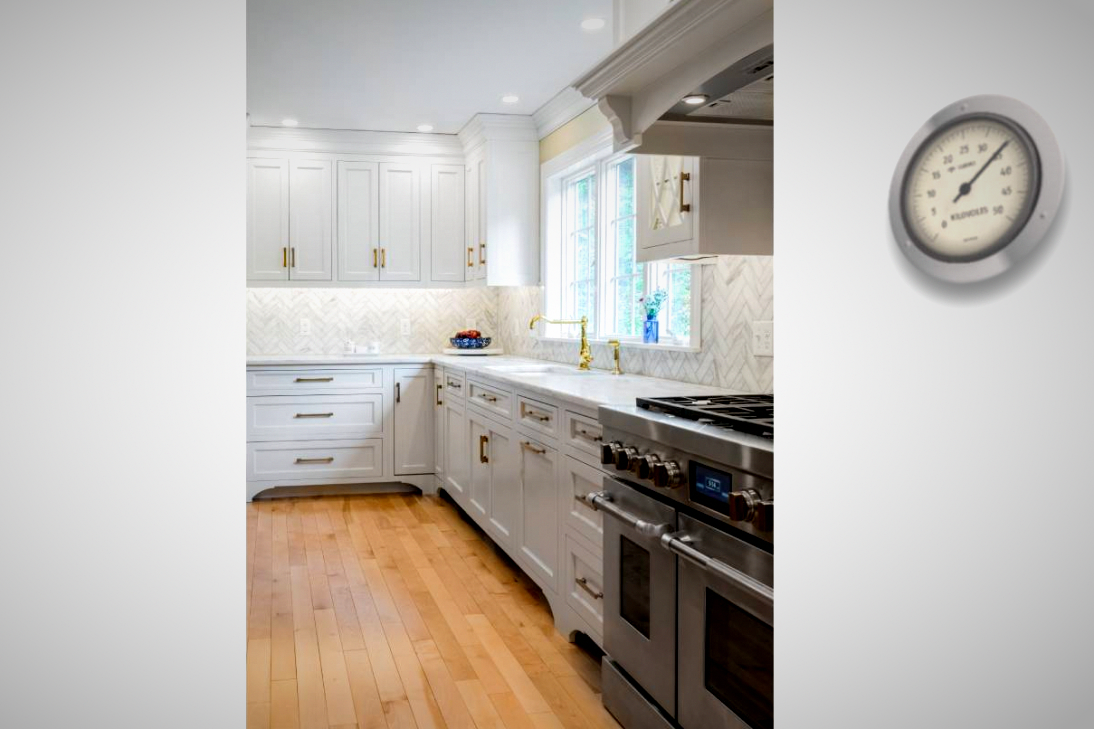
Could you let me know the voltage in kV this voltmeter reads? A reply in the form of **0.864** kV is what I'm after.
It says **35** kV
